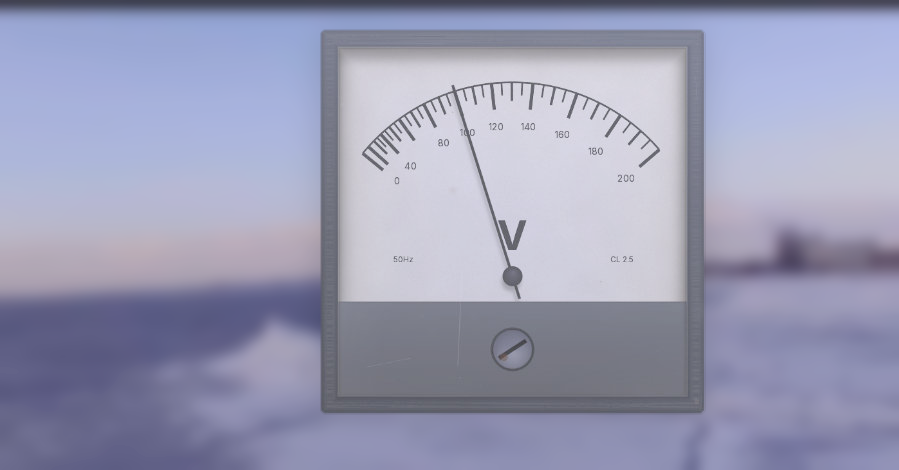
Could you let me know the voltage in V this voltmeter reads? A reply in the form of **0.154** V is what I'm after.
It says **100** V
